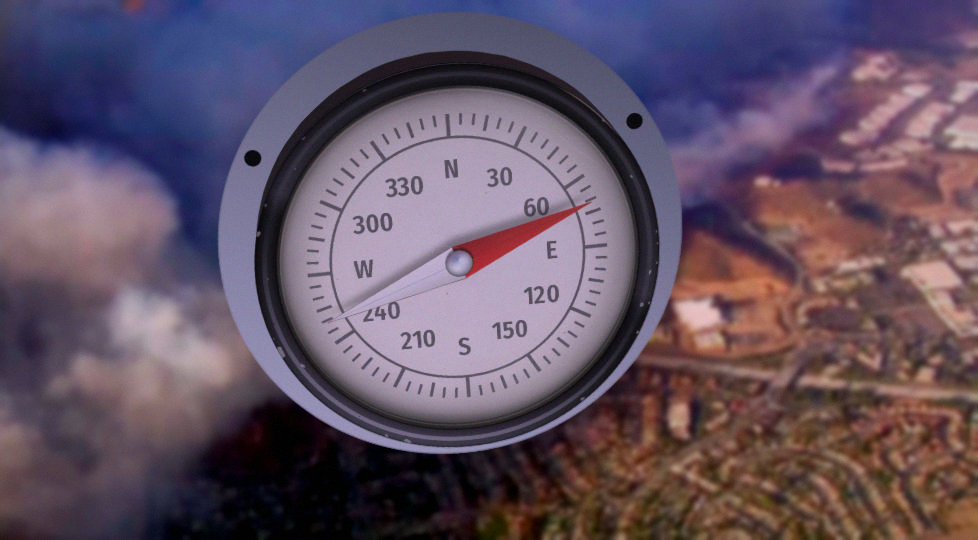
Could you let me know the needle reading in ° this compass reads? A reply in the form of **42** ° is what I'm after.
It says **70** °
